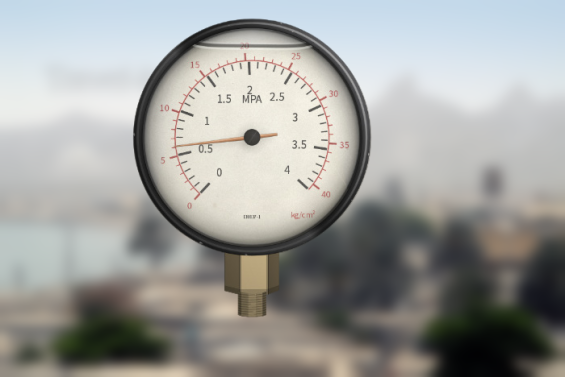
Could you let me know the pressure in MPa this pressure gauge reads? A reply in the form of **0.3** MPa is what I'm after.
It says **0.6** MPa
